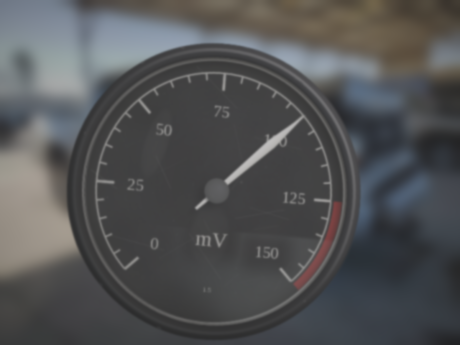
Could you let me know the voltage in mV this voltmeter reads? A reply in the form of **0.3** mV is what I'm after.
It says **100** mV
